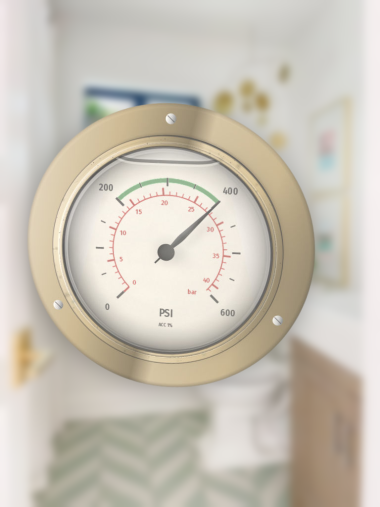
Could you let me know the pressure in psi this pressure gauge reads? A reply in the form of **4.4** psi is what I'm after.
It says **400** psi
